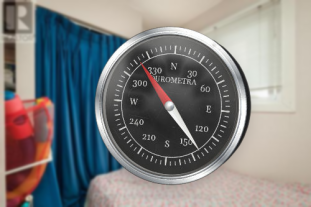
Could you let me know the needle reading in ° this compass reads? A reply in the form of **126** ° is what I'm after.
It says **320** °
